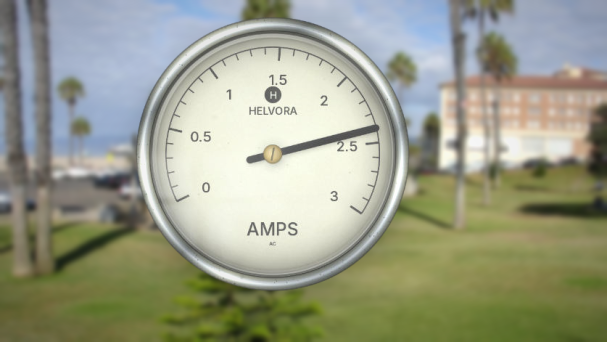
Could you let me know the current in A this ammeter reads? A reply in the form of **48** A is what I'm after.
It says **2.4** A
